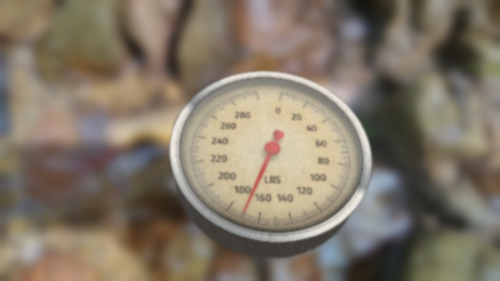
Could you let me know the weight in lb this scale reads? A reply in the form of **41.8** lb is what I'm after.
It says **170** lb
